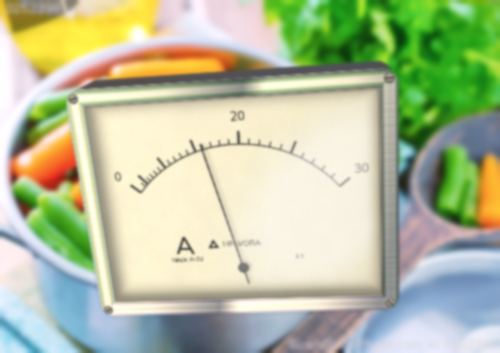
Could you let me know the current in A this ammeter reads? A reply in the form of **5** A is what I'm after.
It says **16** A
